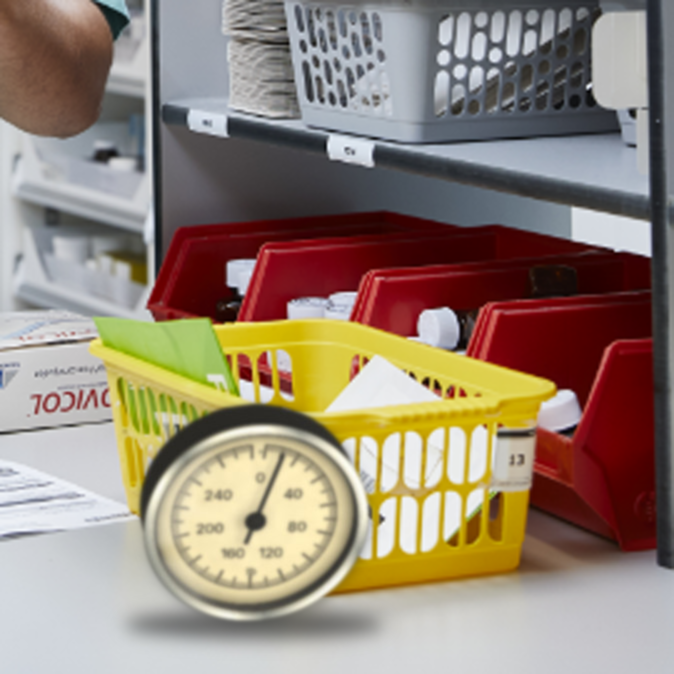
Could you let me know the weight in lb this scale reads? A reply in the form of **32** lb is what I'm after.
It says **10** lb
